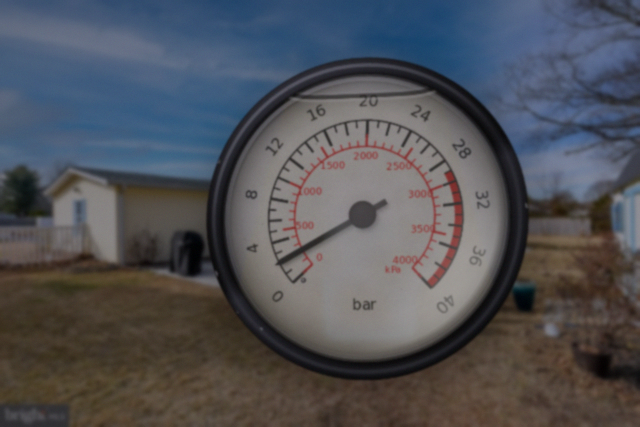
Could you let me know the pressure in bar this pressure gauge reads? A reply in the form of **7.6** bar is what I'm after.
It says **2** bar
